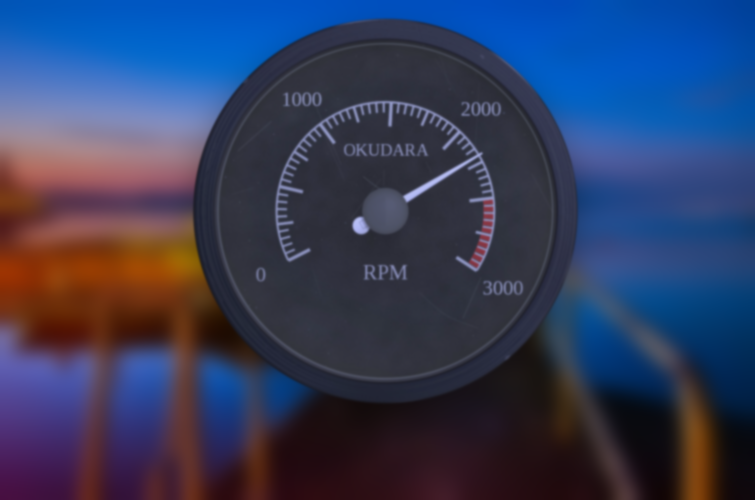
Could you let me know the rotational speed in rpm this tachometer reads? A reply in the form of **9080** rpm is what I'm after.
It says **2200** rpm
